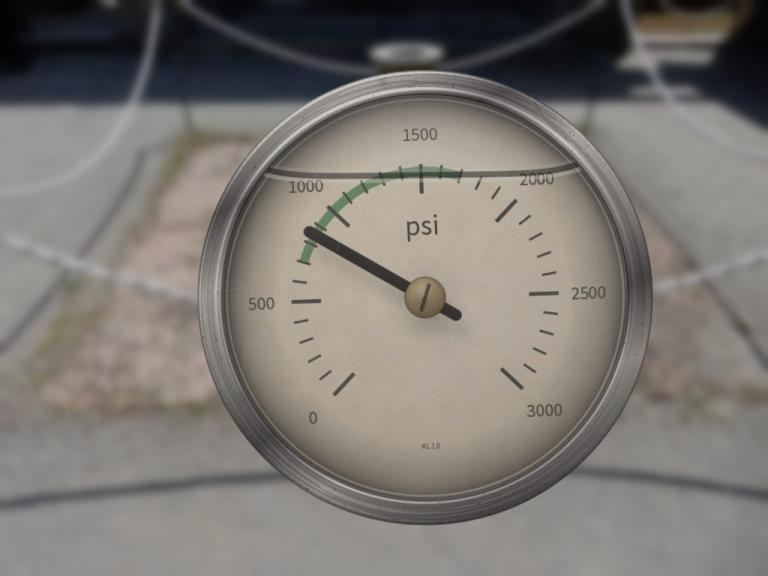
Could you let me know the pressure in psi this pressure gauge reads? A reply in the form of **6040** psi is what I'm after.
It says **850** psi
